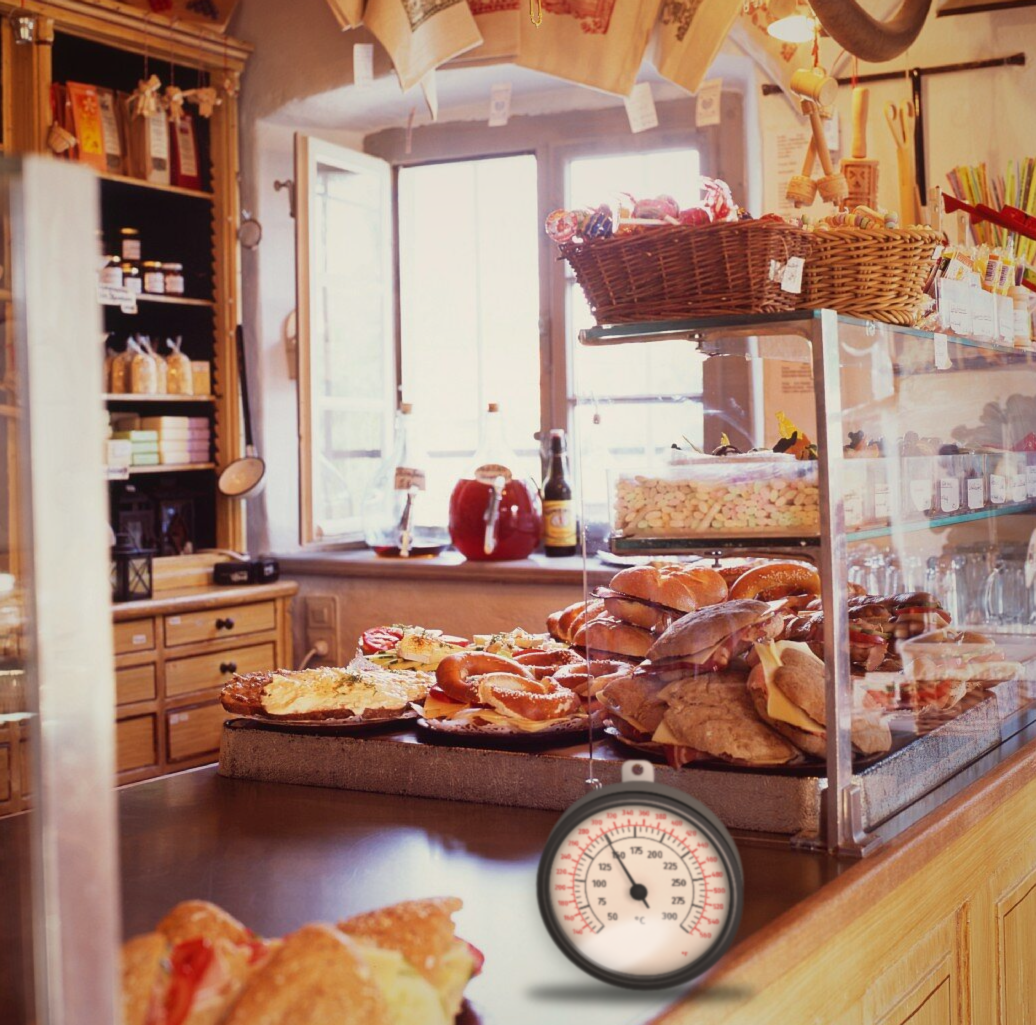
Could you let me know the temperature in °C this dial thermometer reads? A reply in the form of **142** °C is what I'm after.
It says **150** °C
